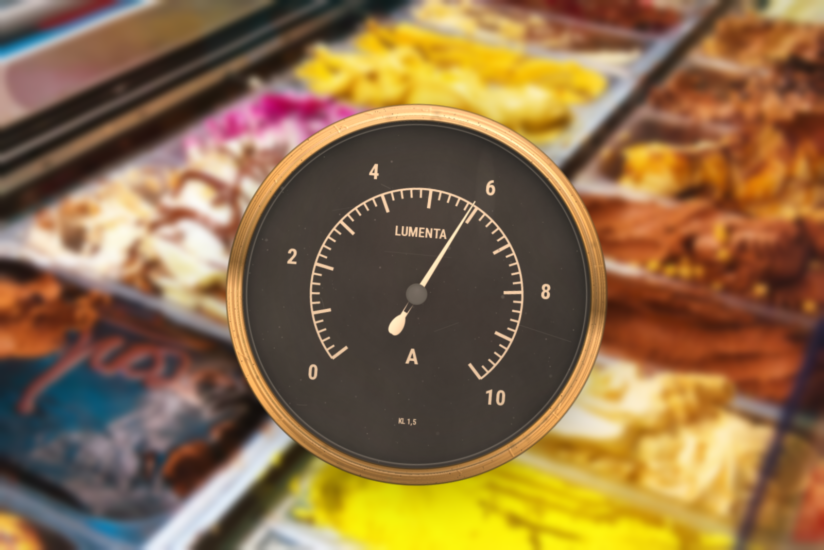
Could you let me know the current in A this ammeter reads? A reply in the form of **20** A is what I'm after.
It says **5.9** A
